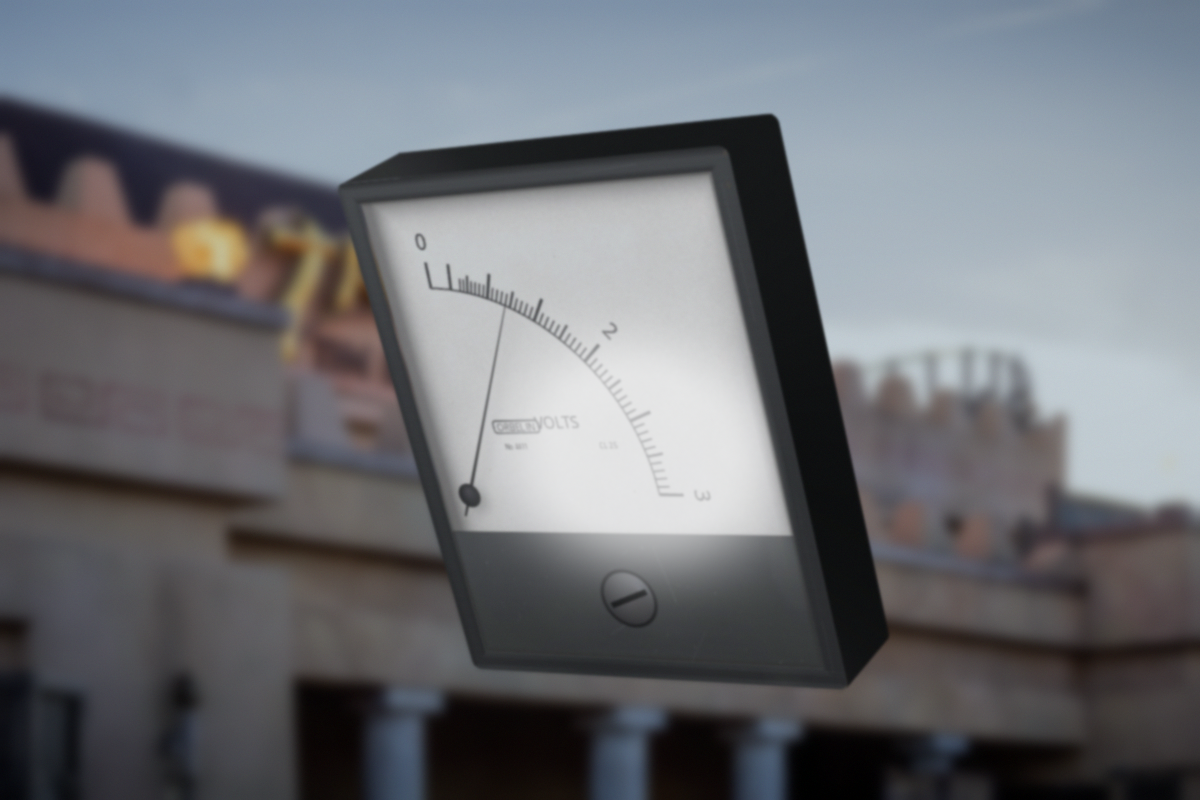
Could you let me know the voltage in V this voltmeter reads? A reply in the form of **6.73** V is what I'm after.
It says **1.25** V
